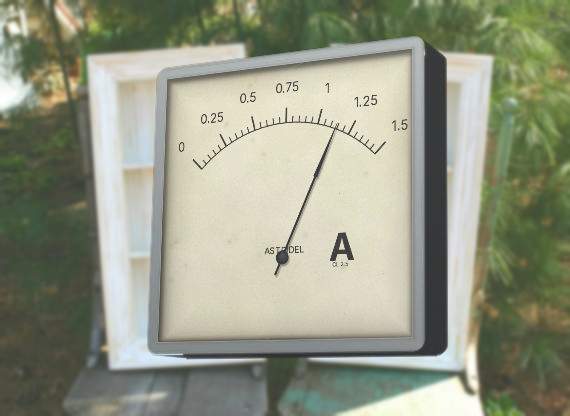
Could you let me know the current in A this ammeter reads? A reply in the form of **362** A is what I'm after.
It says **1.15** A
